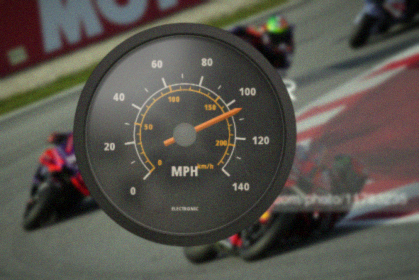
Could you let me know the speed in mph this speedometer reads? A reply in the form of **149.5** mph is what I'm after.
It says **105** mph
